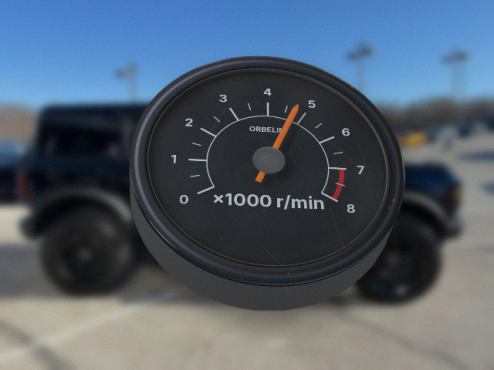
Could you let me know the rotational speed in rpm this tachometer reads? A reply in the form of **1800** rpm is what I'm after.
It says **4750** rpm
